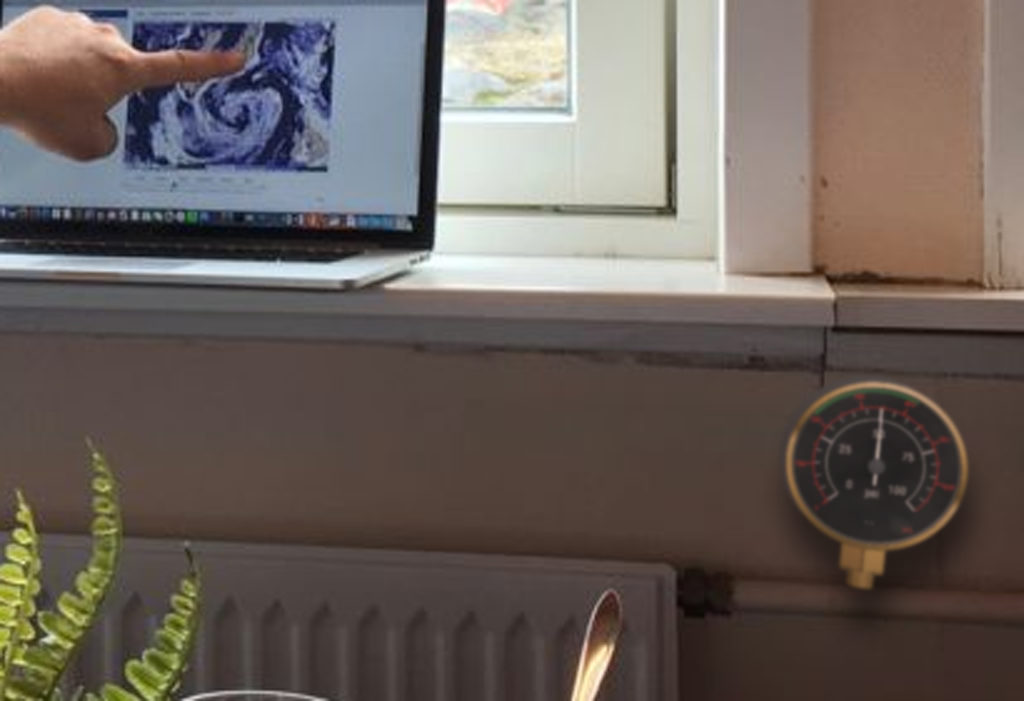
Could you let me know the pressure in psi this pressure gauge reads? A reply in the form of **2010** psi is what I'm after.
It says **50** psi
